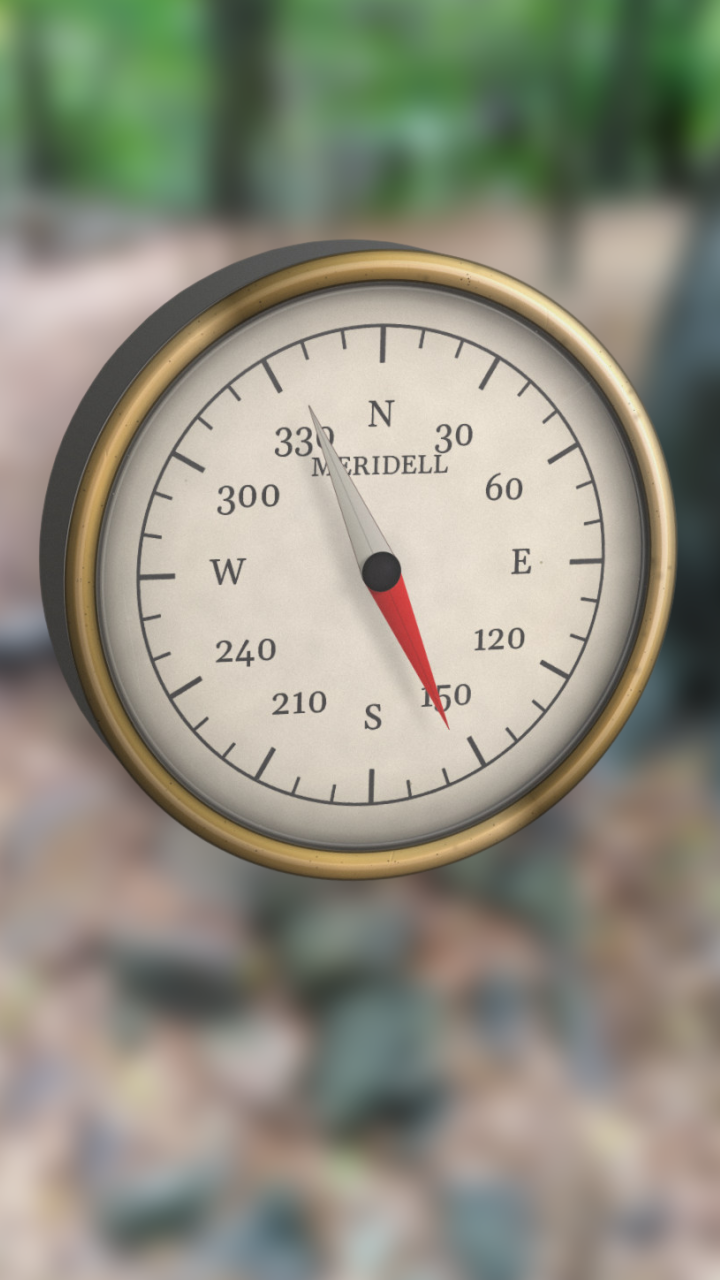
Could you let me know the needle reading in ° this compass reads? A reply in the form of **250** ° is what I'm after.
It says **155** °
